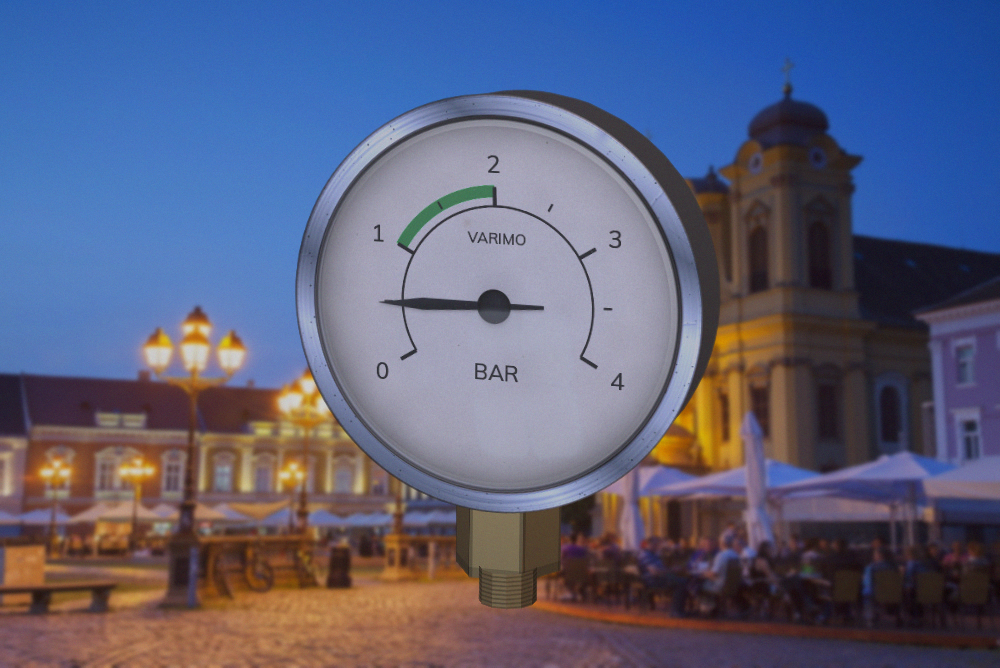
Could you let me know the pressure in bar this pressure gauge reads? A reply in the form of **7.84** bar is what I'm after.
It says **0.5** bar
